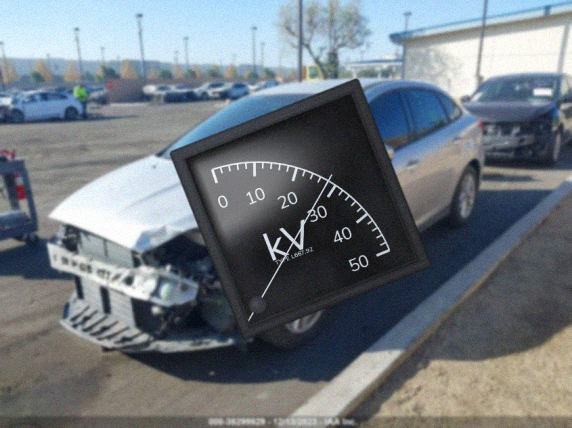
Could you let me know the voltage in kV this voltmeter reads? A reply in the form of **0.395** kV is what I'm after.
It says **28** kV
